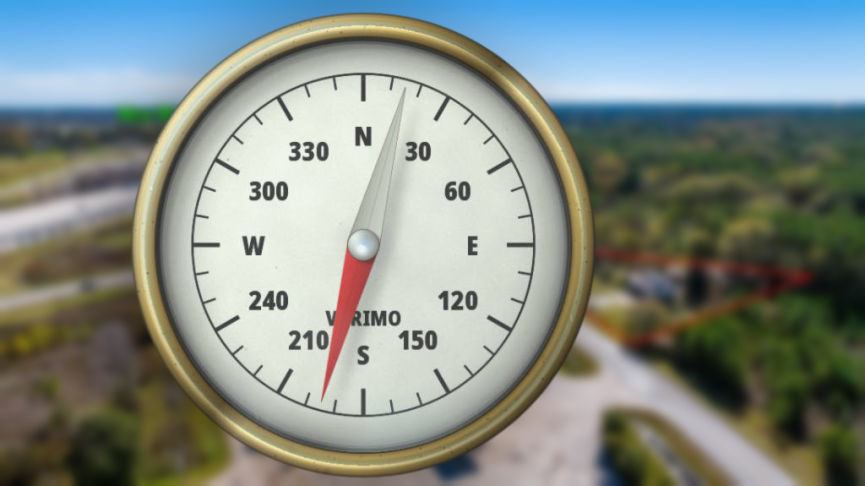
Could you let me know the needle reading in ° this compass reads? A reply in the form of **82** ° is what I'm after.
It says **195** °
